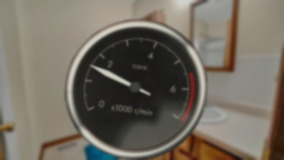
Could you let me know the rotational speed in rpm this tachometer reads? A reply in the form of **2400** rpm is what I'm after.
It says **1500** rpm
